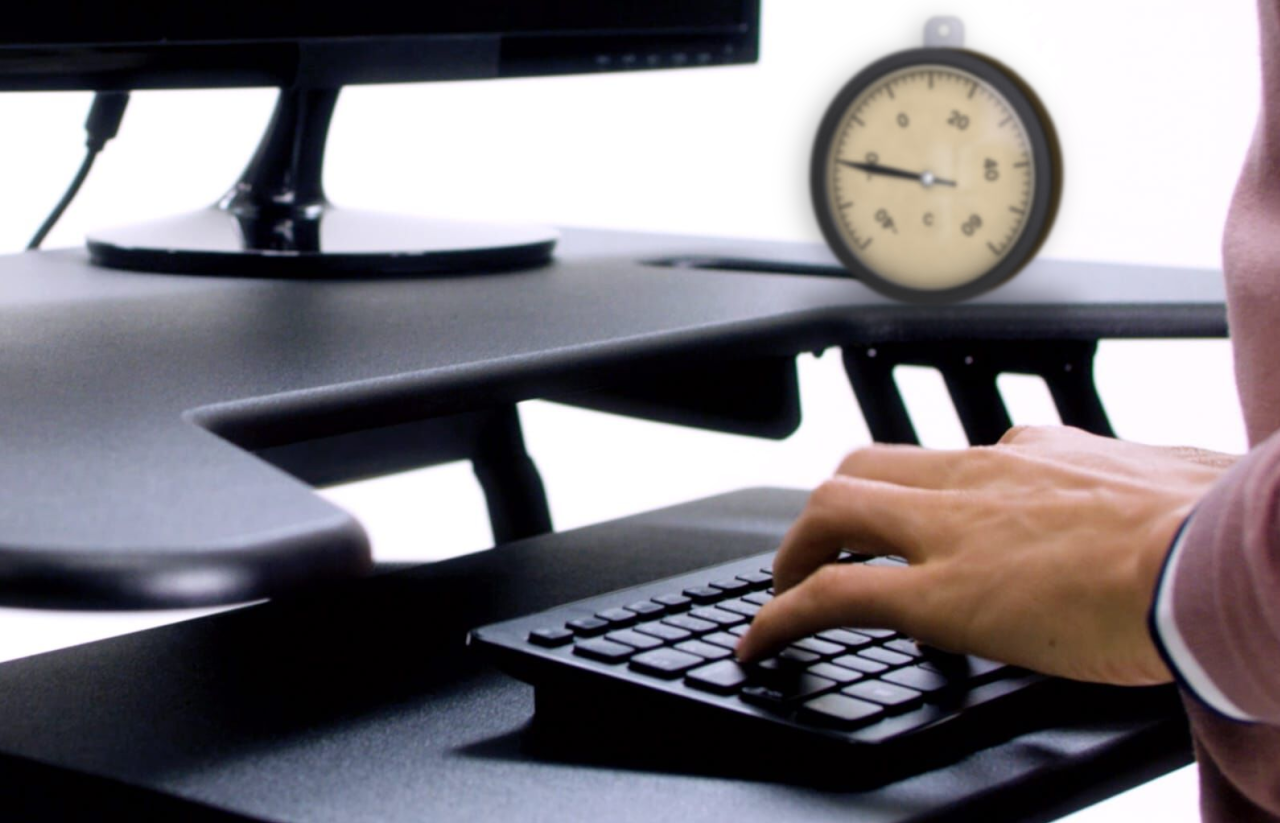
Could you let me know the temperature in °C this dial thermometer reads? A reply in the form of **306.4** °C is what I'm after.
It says **-20** °C
